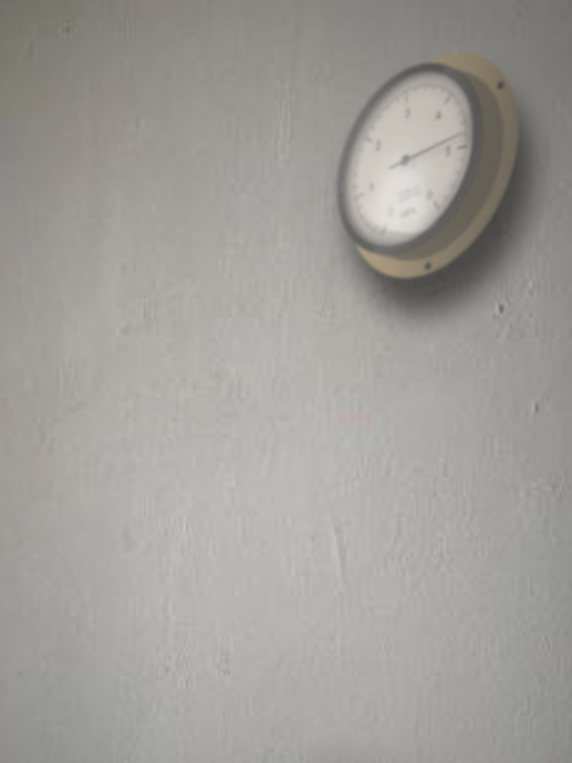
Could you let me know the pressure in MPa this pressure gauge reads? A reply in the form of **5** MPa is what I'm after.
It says **4.8** MPa
